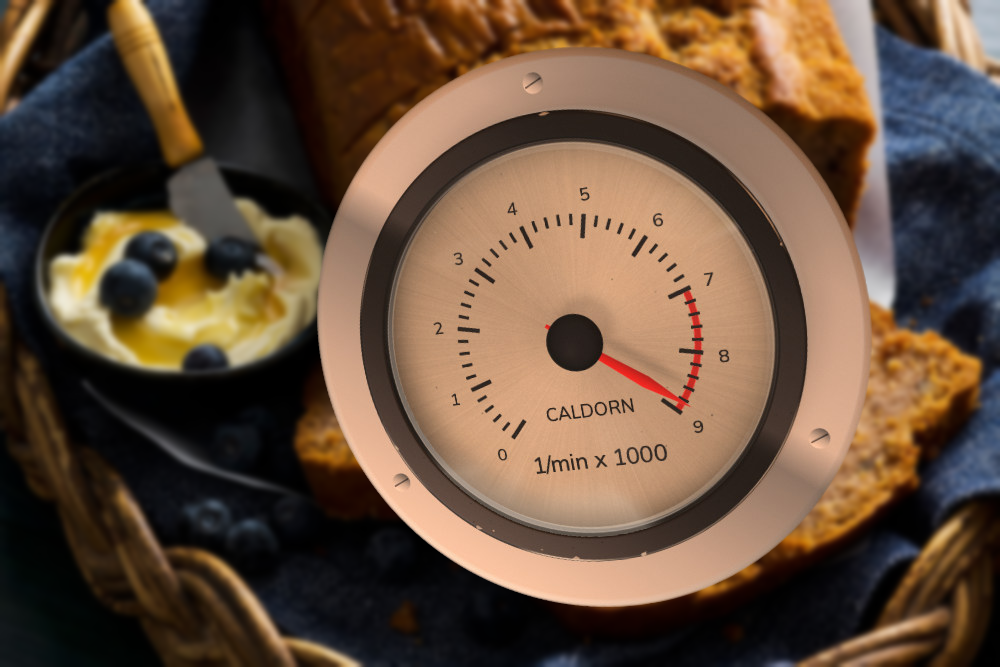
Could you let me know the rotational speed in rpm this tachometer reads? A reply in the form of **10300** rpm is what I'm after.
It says **8800** rpm
